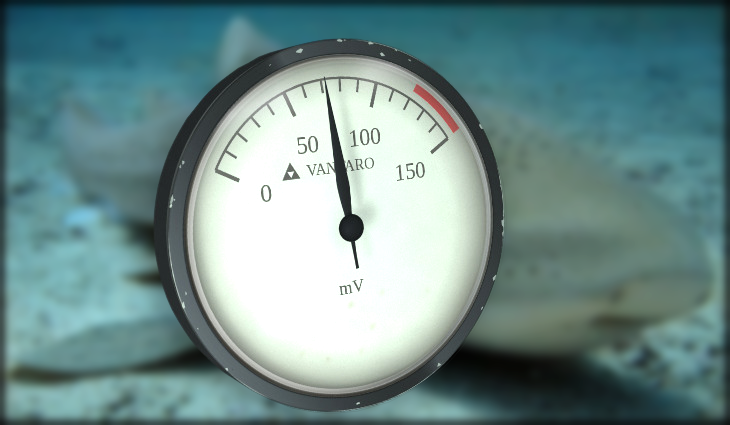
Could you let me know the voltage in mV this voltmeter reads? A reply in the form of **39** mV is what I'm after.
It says **70** mV
